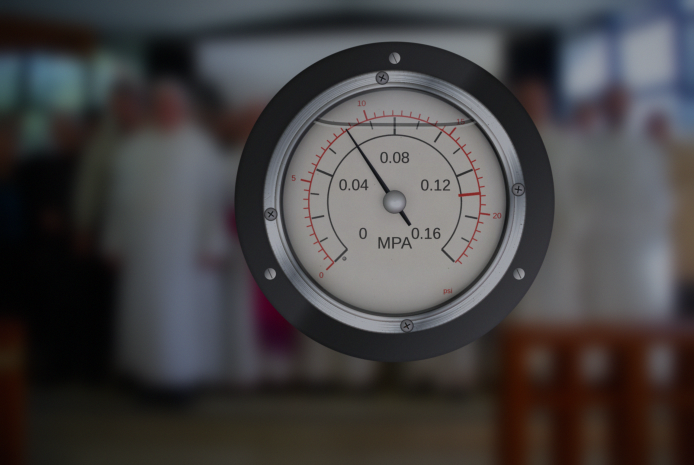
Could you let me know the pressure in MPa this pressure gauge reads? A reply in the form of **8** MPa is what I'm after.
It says **0.06** MPa
